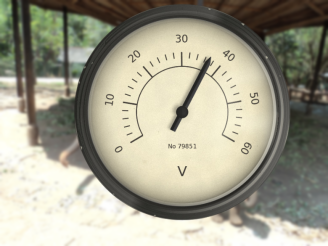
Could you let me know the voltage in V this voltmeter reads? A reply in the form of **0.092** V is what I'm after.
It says **37** V
